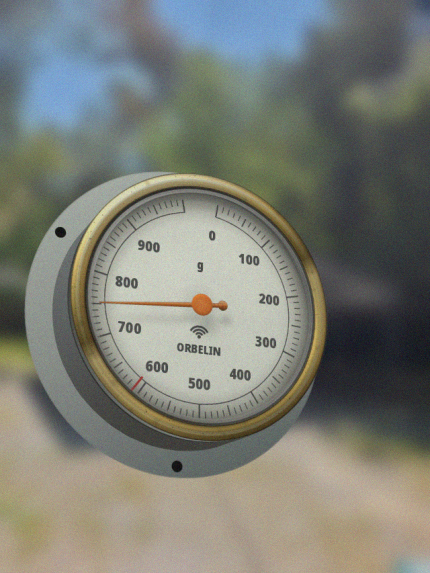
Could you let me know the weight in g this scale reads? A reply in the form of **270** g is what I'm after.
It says **750** g
